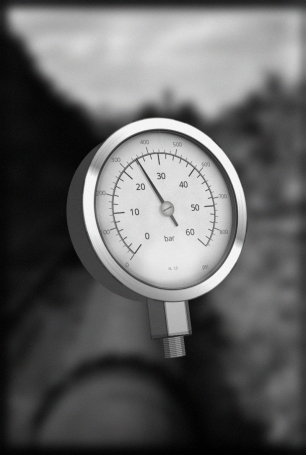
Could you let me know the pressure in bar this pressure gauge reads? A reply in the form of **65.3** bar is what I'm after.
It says **24** bar
